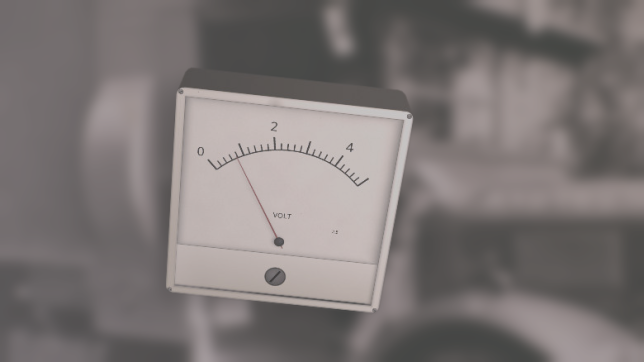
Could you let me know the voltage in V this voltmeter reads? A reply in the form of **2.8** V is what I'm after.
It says **0.8** V
